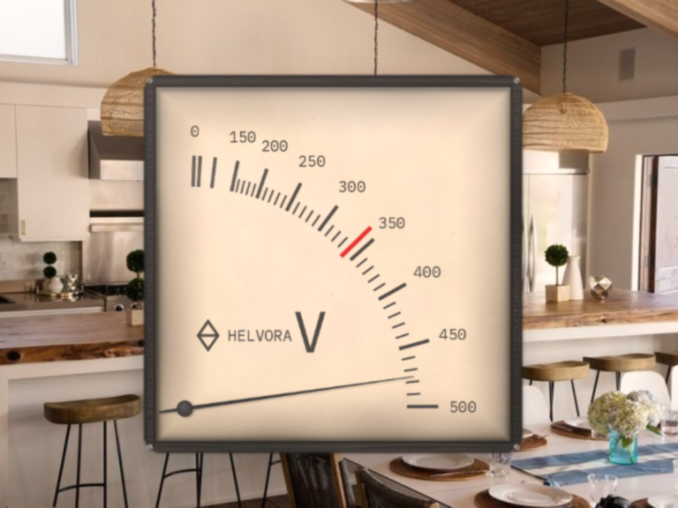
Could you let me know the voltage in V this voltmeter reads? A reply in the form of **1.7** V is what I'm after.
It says **475** V
